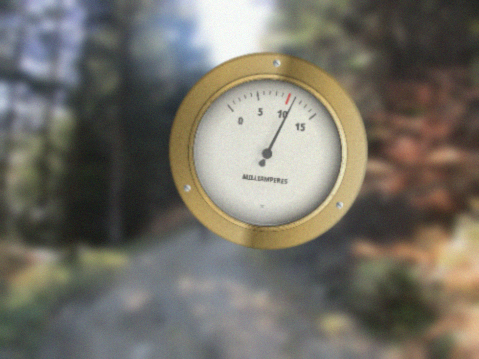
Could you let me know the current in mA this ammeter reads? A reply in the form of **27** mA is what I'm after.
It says **11** mA
